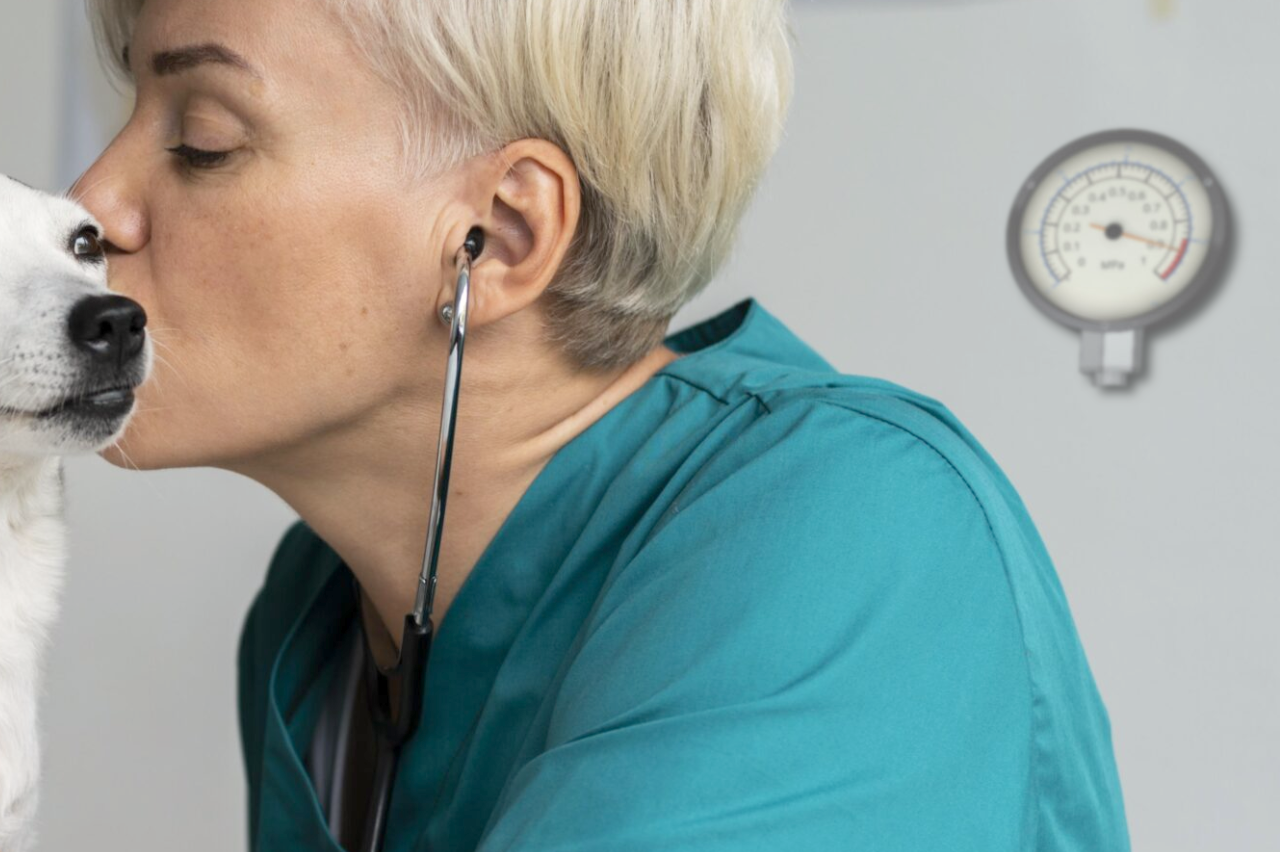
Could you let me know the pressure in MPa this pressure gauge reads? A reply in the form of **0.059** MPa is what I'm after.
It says **0.9** MPa
